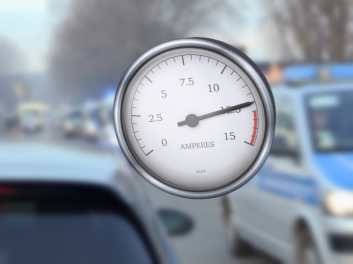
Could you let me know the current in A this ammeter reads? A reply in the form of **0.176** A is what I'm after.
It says **12.5** A
